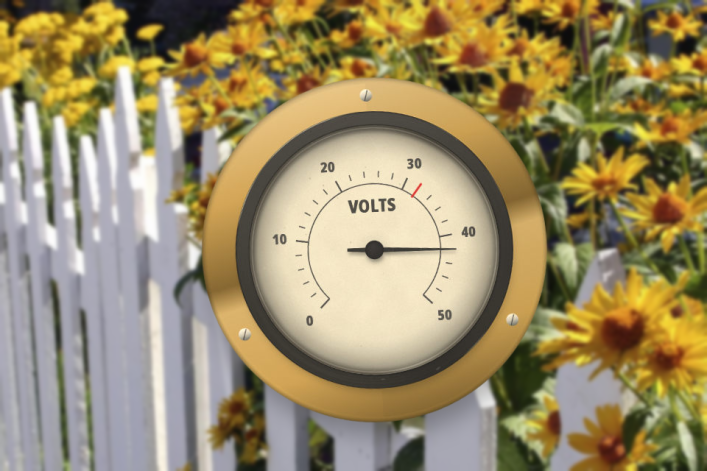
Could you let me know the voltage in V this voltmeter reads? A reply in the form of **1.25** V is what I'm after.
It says **42** V
